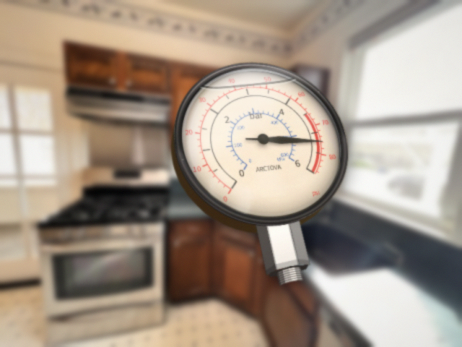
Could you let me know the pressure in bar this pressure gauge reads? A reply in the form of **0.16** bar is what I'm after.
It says **5.25** bar
